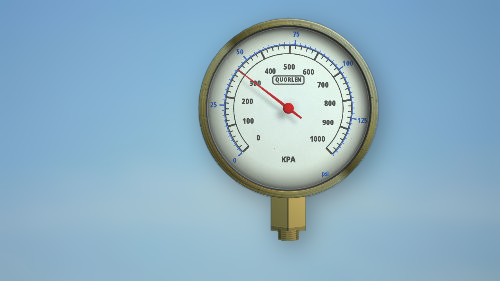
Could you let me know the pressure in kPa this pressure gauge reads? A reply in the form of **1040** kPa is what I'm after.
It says **300** kPa
